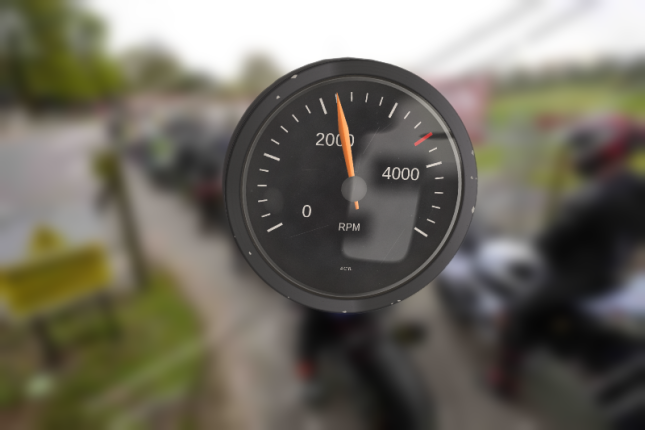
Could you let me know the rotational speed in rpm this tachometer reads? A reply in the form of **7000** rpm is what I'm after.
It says **2200** rpm
